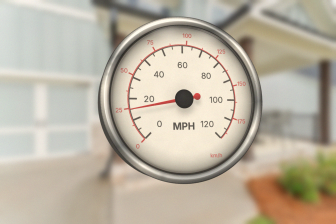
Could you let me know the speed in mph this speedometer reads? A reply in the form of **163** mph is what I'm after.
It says **15** mph
